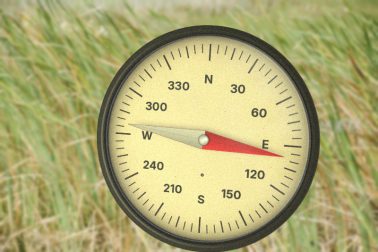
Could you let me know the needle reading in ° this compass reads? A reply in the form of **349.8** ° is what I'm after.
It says **97.5** °
